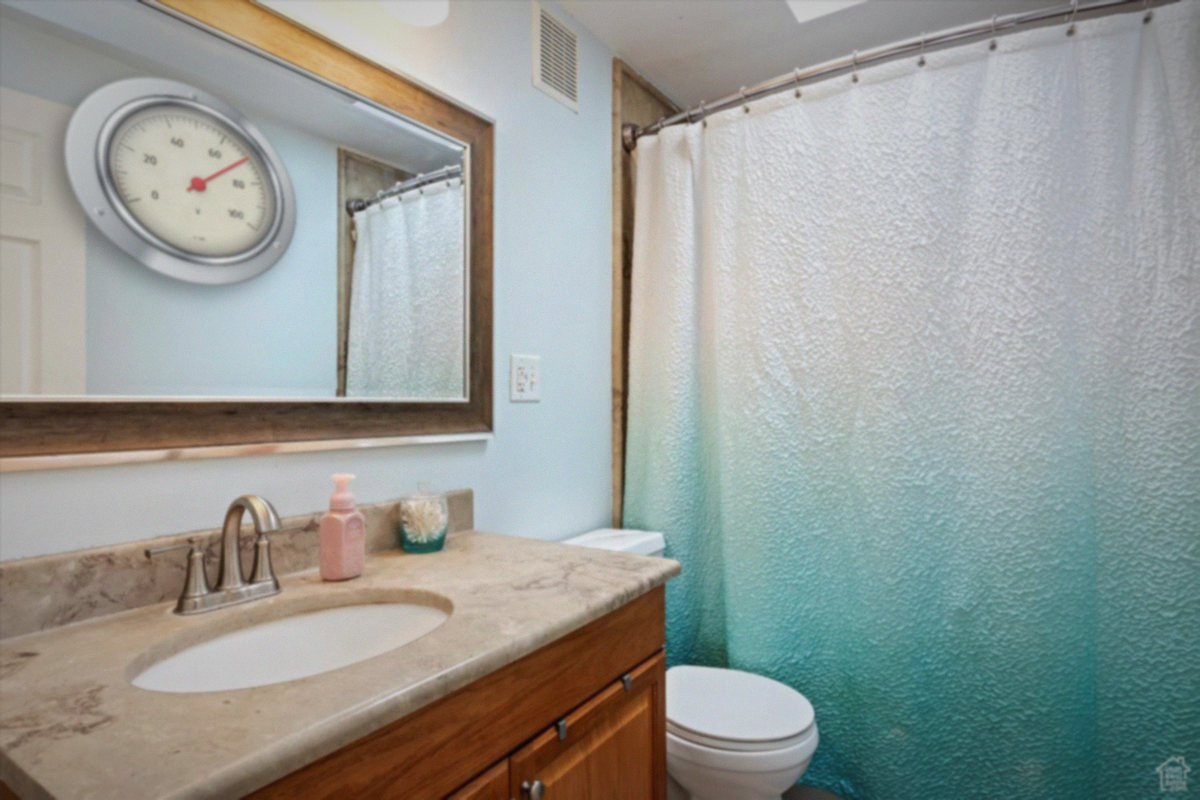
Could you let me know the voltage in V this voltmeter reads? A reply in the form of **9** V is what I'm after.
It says **70** V
